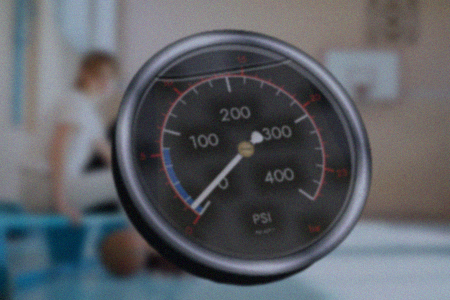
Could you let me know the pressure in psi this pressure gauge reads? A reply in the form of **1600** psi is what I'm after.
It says **10** psi
